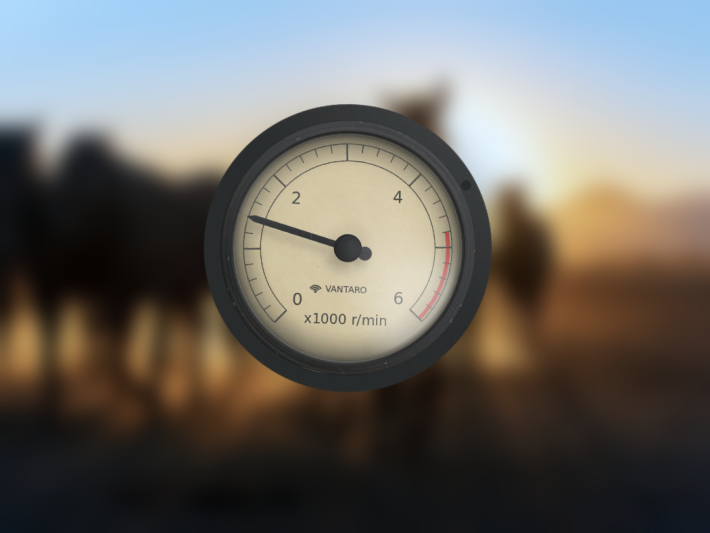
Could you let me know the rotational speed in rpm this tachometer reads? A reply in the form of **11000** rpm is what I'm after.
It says **1400** rpm
